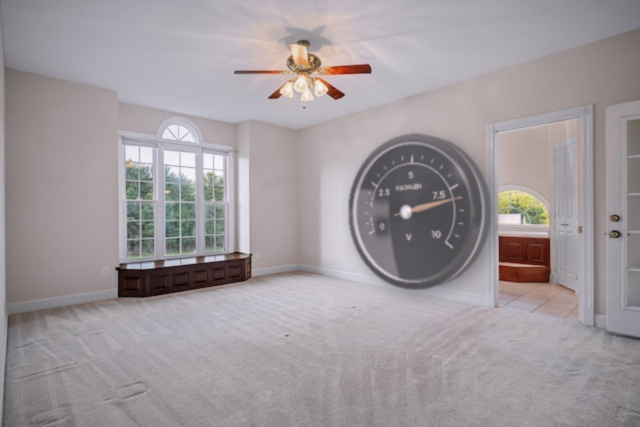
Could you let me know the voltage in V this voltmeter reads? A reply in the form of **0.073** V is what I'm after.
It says **8** V
